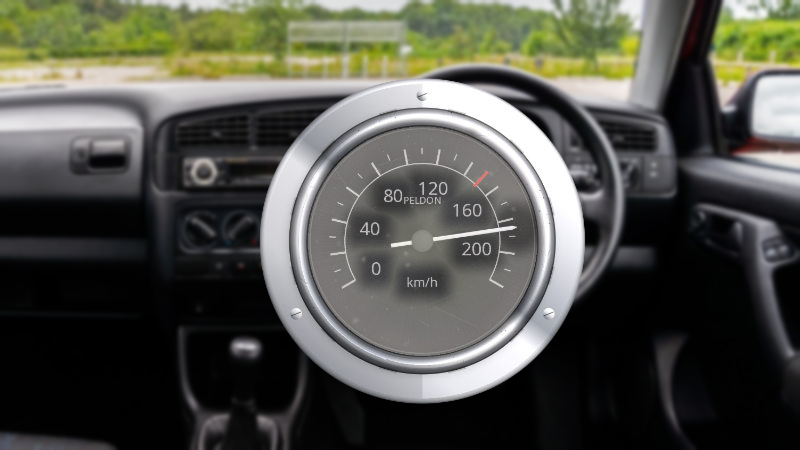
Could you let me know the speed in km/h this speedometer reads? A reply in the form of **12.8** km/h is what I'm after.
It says **185** km/h
